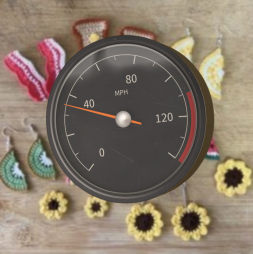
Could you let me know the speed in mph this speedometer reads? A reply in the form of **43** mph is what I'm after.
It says **35** mph
